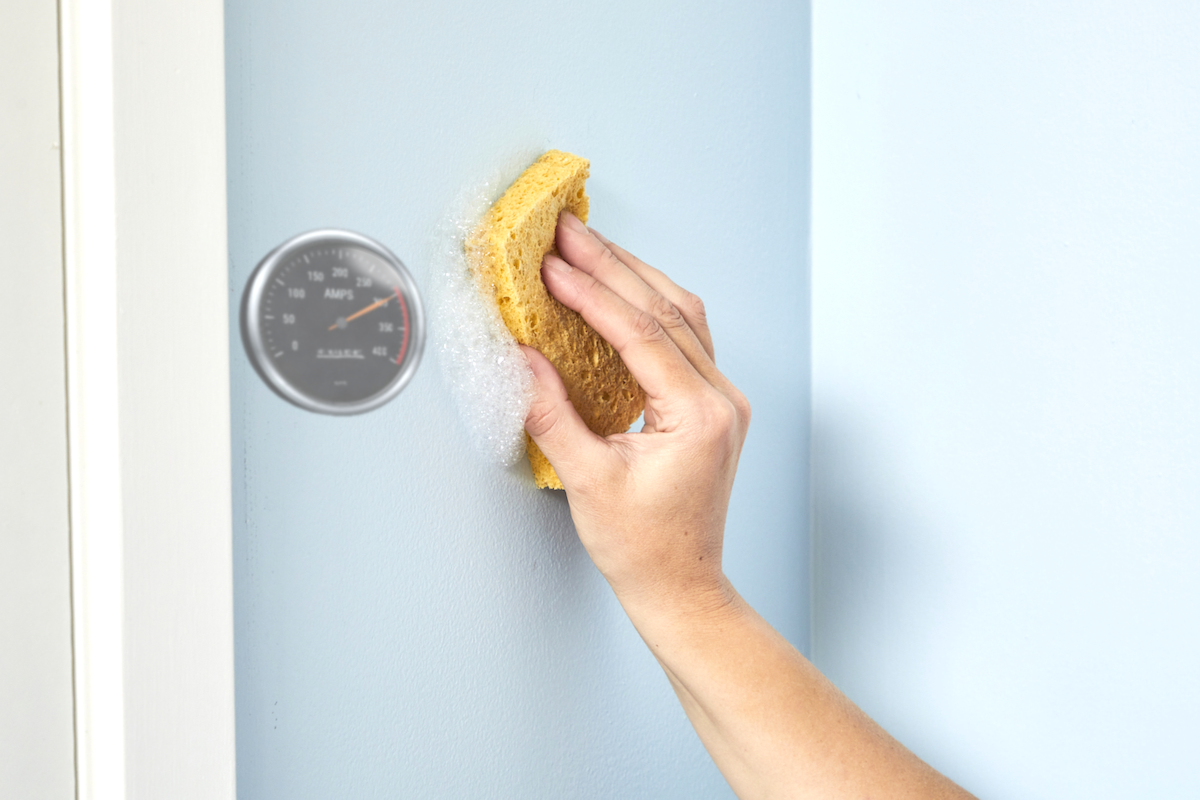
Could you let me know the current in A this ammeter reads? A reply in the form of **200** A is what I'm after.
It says **300** A
